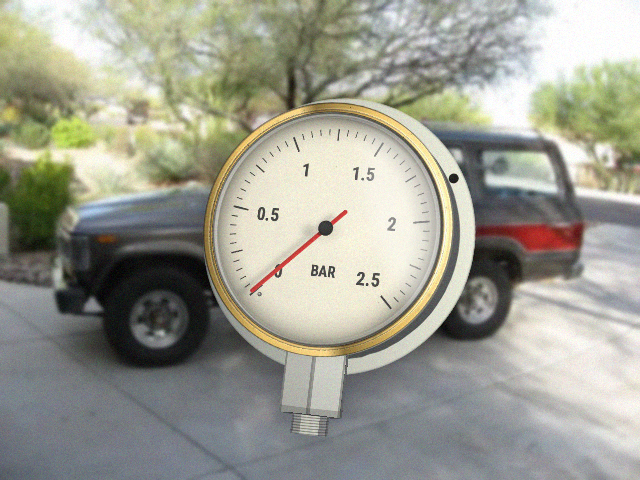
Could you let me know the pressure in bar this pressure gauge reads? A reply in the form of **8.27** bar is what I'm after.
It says **0** bar
